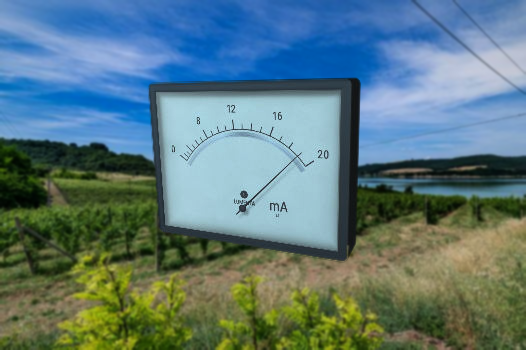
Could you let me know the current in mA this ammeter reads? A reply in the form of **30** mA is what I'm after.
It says **19** mA
